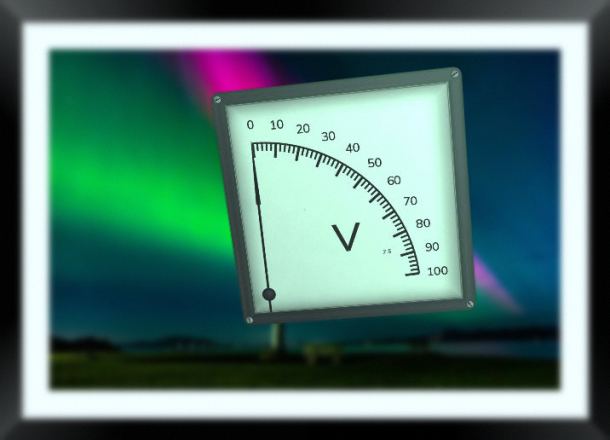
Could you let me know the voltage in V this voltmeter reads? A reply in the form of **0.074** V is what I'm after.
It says **0** V
